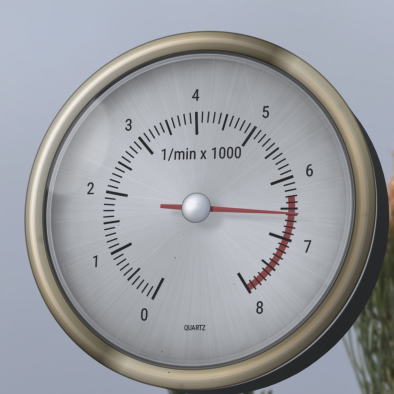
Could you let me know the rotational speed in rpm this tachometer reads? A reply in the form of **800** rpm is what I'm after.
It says **6600** rpm
